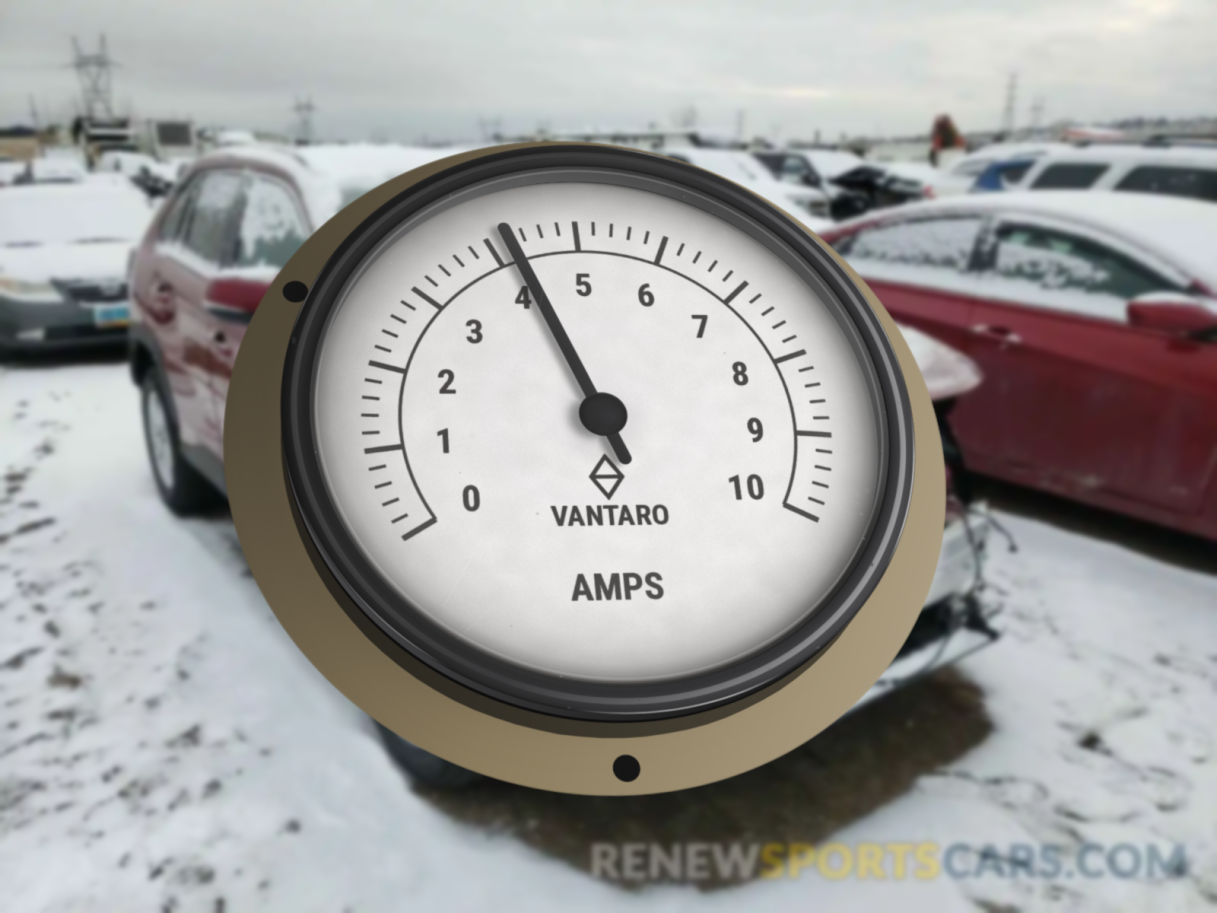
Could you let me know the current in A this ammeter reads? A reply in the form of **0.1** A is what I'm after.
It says **4.2** A
